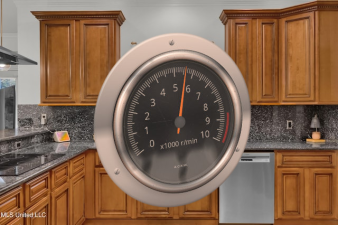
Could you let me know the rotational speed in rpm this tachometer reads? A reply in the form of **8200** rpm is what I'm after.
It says **5500** rpm
